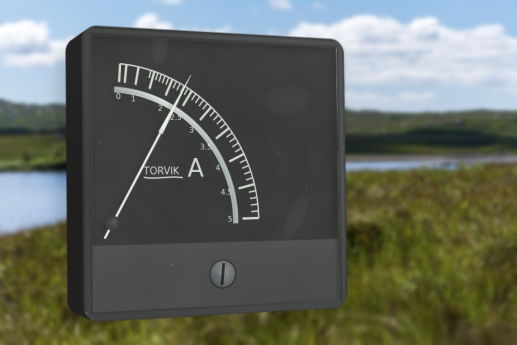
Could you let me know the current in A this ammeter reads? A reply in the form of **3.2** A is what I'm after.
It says **2.3** A
